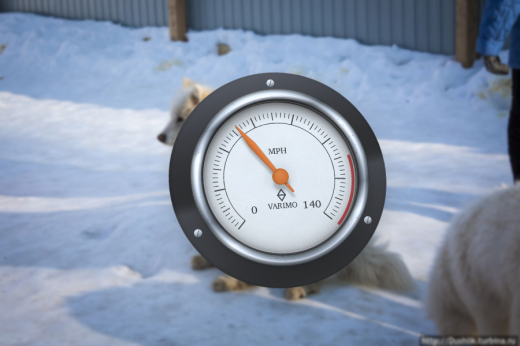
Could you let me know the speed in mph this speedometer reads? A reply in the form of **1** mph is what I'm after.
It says **52** mph
